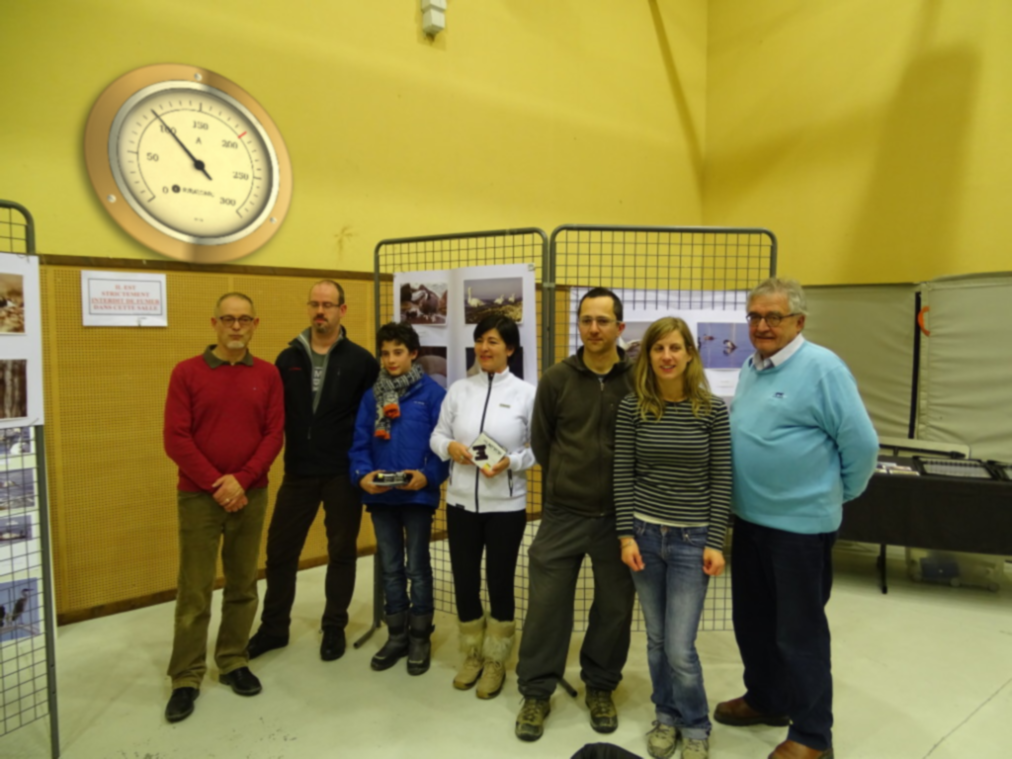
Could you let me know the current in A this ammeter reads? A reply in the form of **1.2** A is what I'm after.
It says **100** A
